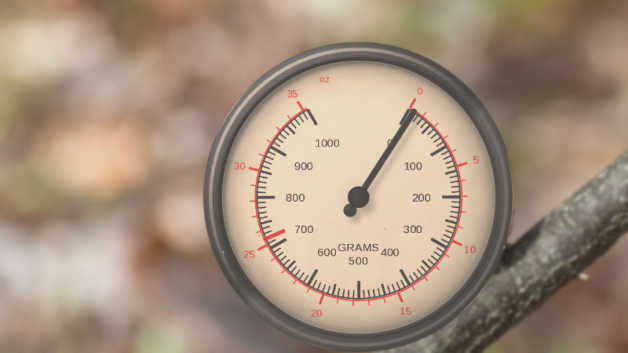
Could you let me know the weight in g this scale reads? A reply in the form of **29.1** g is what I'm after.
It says **10** g
